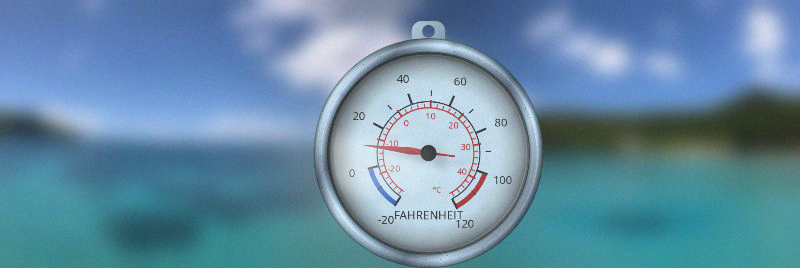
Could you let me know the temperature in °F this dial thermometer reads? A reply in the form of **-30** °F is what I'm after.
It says **10** °F
